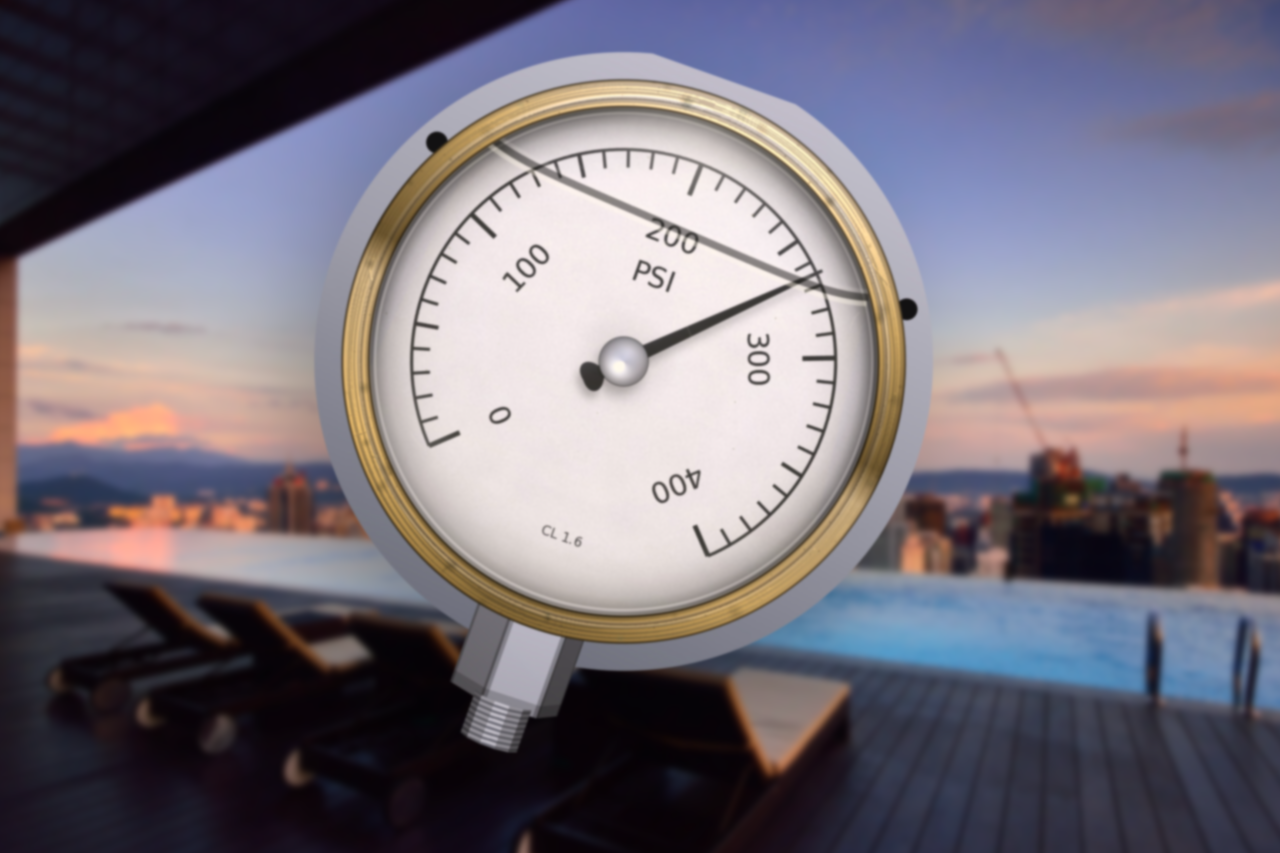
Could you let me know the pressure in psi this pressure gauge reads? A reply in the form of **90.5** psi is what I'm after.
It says **265** psi
